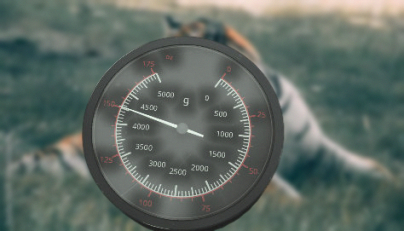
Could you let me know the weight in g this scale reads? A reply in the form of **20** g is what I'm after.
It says **4250** g
